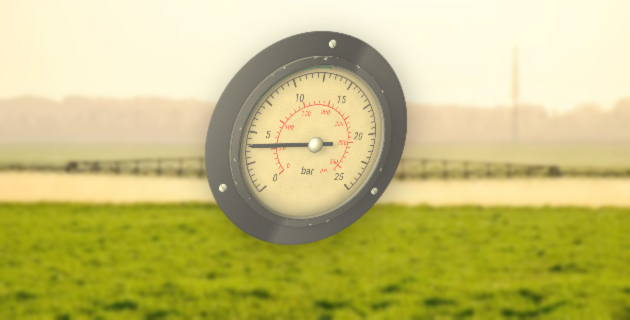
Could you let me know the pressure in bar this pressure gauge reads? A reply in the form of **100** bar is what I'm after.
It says **4** bar
